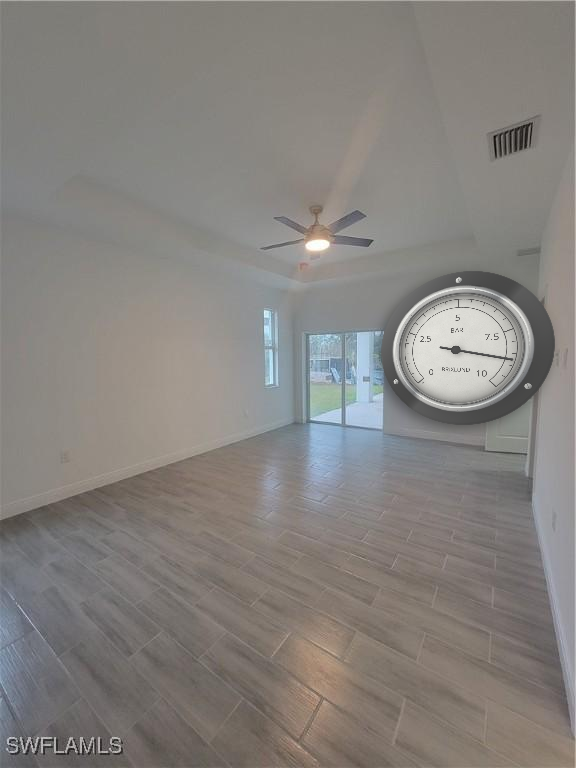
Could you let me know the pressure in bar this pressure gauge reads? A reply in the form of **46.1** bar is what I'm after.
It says **8.75** bar
